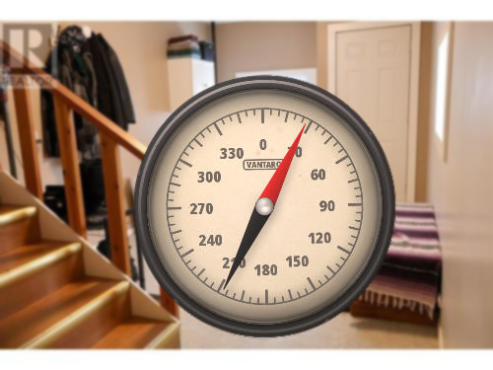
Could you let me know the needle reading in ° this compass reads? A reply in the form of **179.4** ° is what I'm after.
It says **27.5** °
